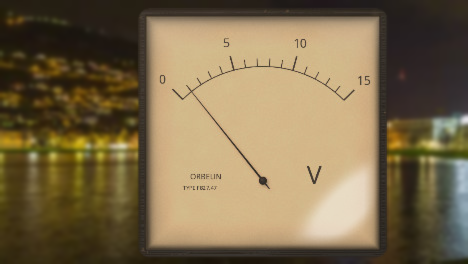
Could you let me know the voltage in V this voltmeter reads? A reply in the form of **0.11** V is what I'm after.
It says **1** V
